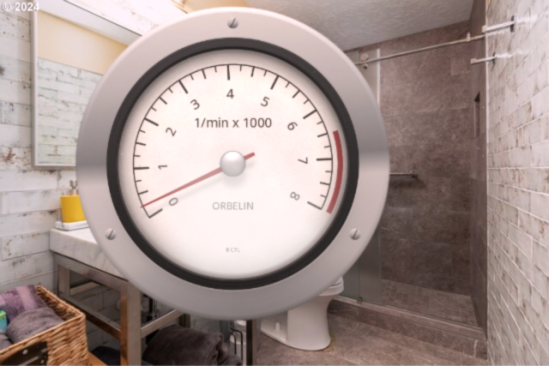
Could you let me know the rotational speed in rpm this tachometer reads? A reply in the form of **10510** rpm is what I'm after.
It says **250** rpm
